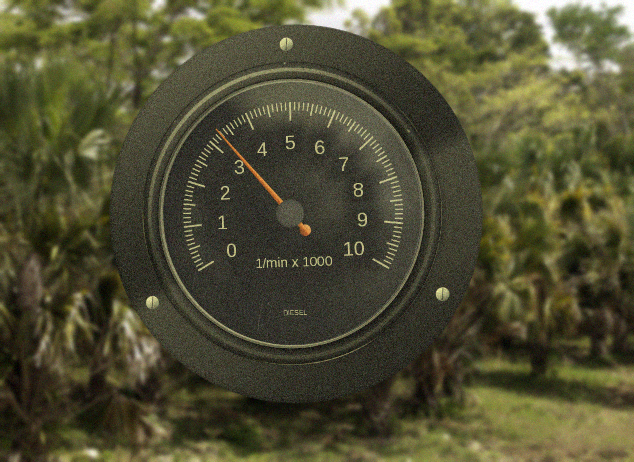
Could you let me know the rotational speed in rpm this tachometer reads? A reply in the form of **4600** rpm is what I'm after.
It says **3300** rpm
